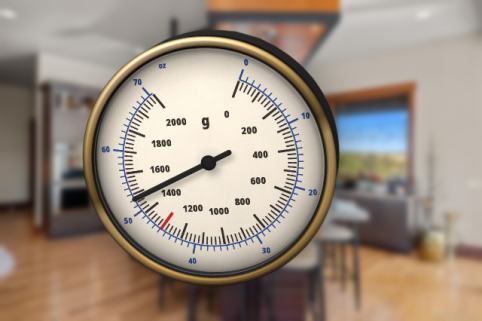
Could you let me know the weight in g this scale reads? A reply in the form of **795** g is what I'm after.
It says **1480** g
